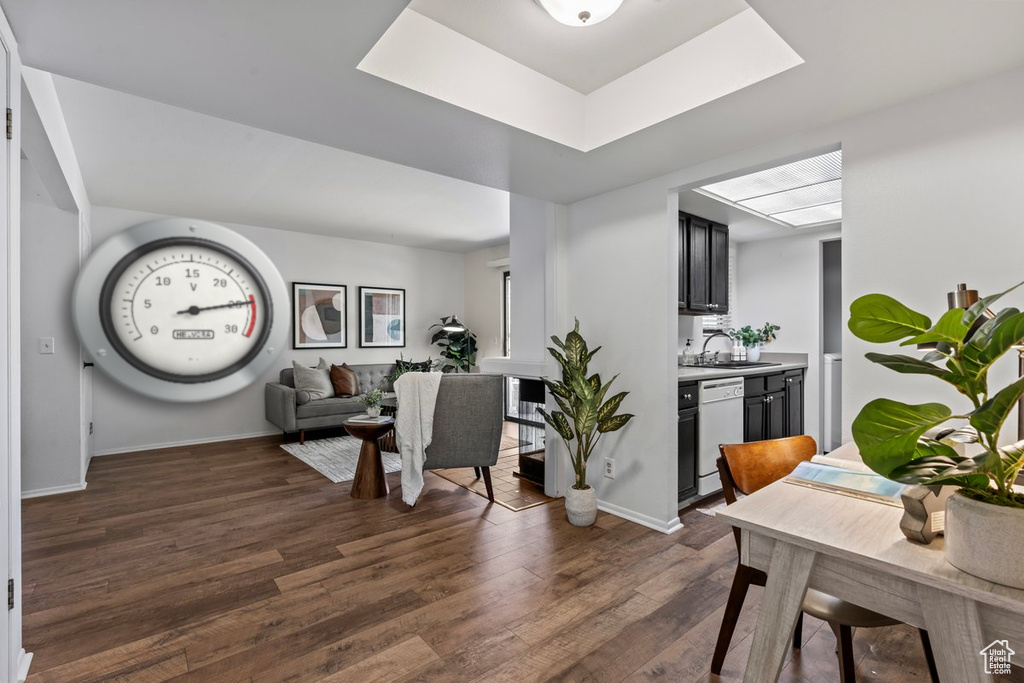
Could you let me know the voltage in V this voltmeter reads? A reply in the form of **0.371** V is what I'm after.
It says **25** V
